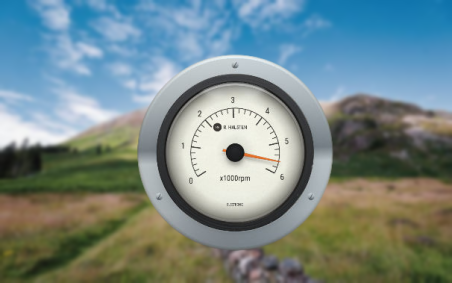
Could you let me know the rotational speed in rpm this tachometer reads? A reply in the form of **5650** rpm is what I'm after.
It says **5600** rpm
